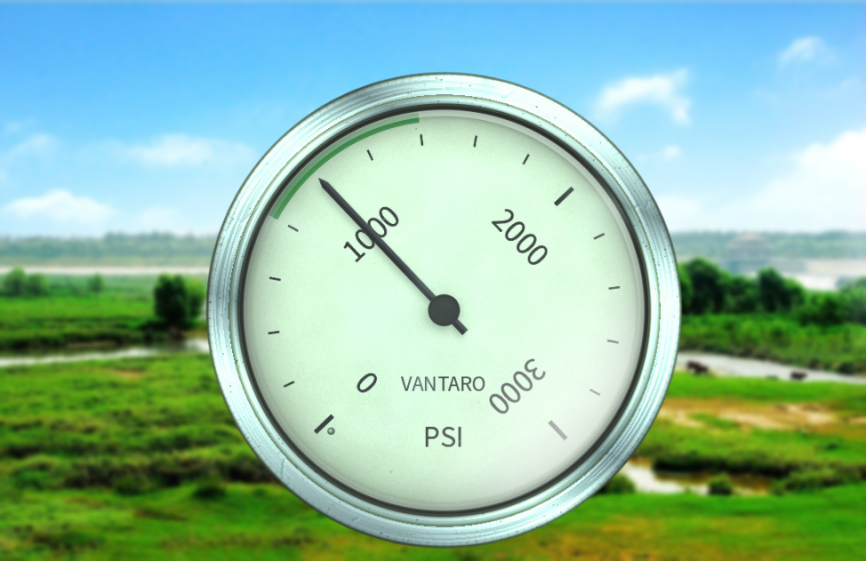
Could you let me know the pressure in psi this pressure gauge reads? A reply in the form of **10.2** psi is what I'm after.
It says **1000** psi
